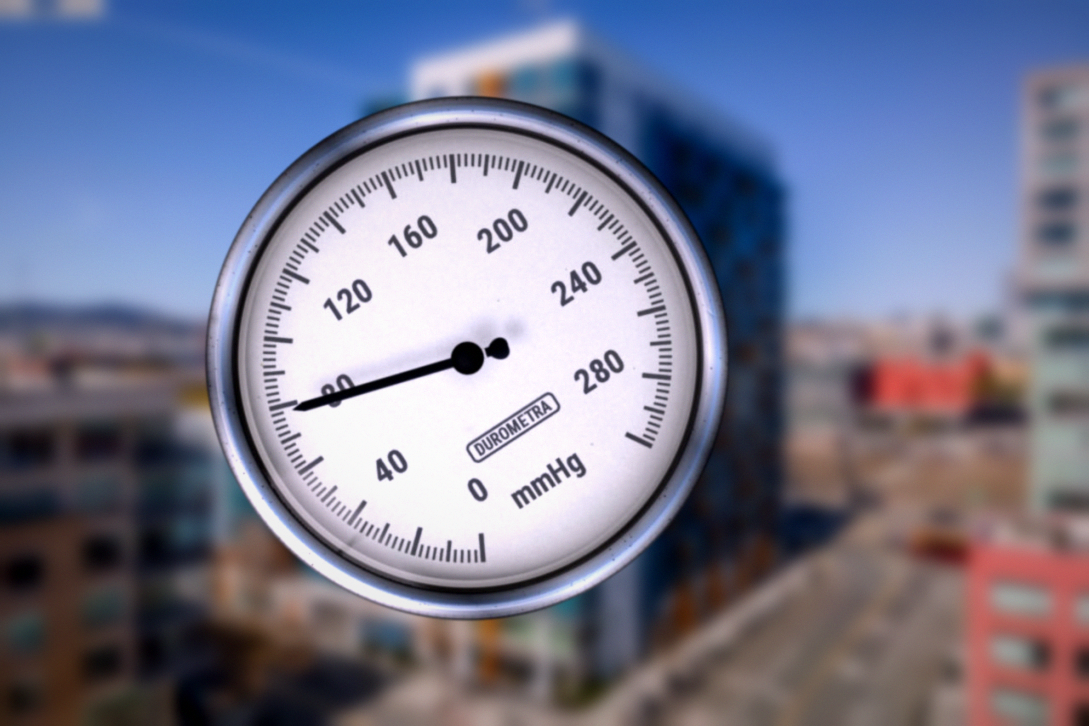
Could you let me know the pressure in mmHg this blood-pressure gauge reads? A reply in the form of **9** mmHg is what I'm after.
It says **78** mmHg
